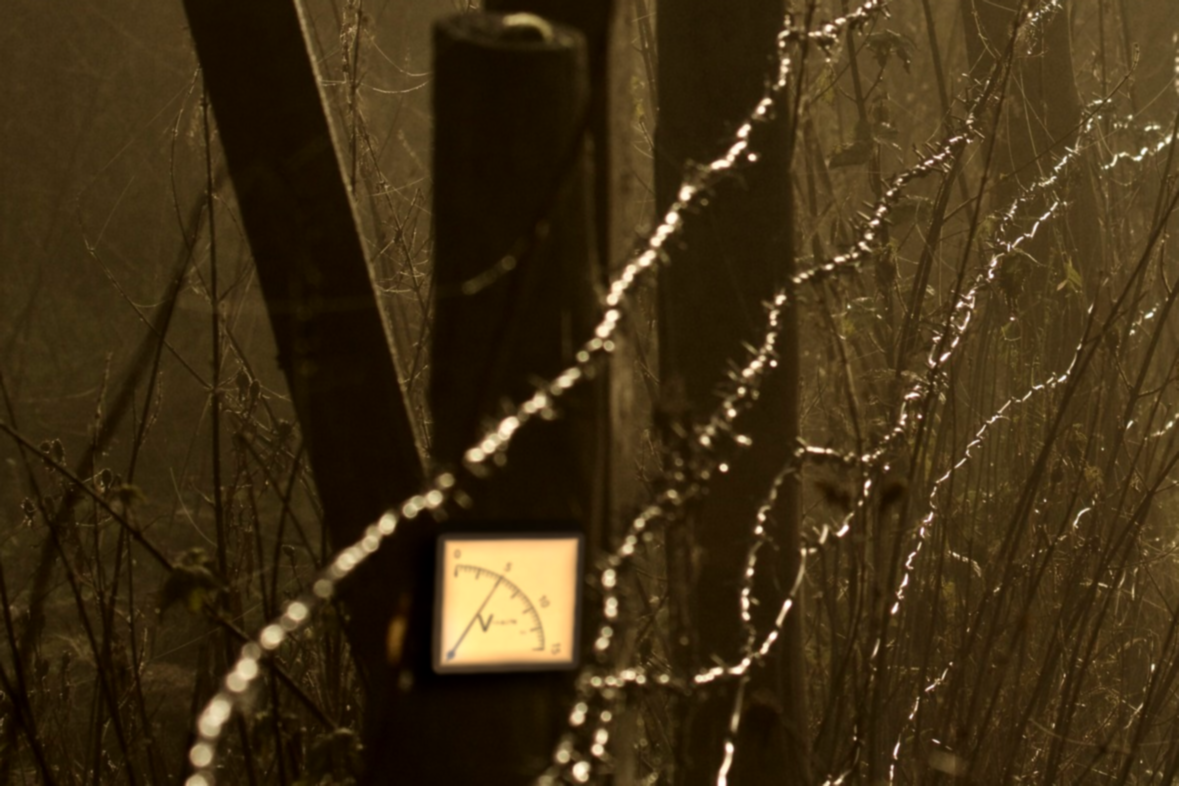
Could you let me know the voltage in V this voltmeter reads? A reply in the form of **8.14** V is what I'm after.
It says **5** V
